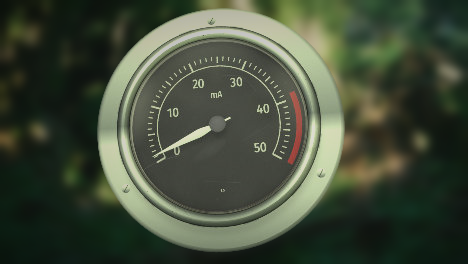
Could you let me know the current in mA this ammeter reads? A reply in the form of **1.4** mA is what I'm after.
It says **1** mA
